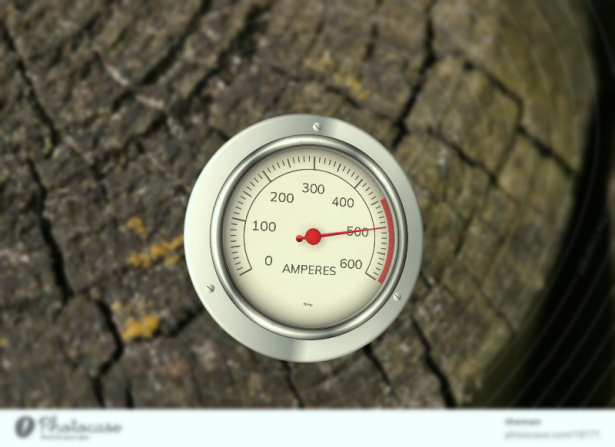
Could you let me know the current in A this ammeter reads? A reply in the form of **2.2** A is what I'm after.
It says **500** A
